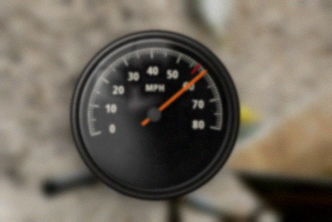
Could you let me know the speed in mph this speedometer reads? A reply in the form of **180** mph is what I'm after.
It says **60** mph
